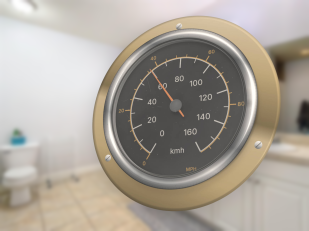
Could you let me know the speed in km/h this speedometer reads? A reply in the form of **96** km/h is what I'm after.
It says **60** km/h
